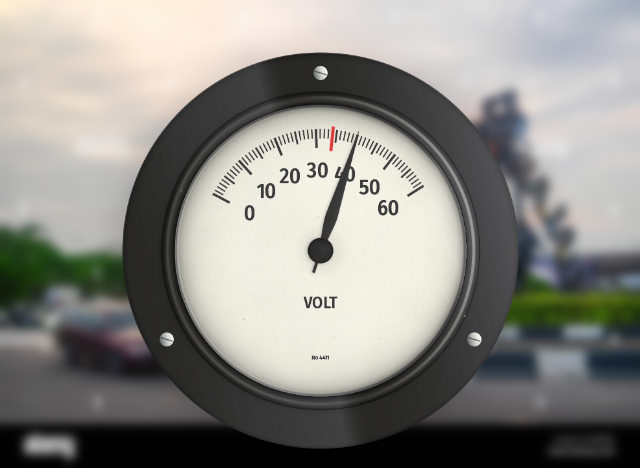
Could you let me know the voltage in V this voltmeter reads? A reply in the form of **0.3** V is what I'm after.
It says **40** V
